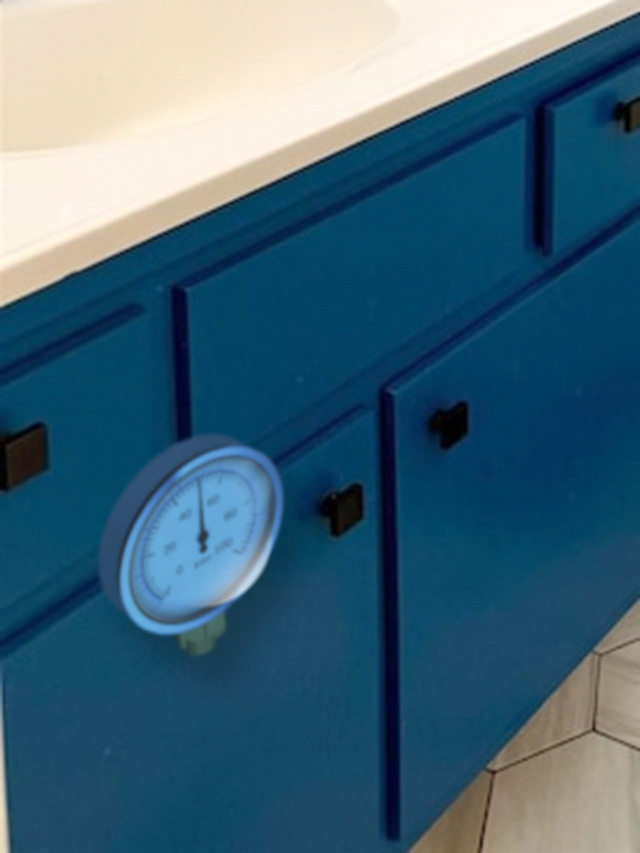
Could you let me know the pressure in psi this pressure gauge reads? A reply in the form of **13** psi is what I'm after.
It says **50** psi
